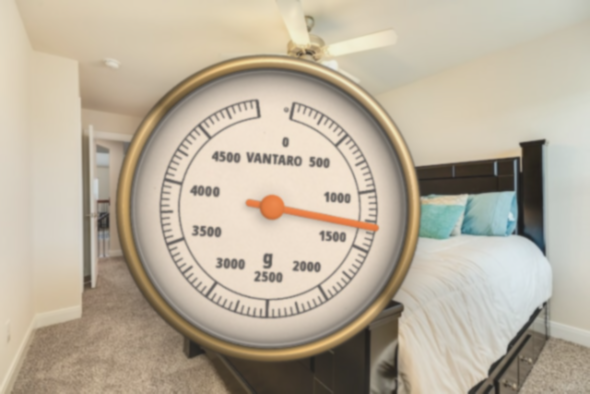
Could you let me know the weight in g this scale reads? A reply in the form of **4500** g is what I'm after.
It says **1300** g
